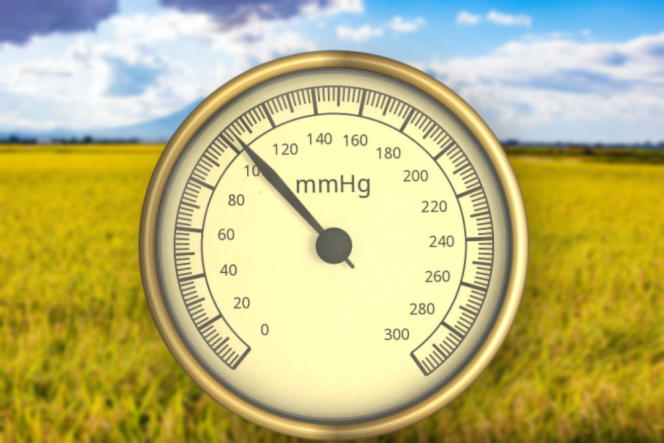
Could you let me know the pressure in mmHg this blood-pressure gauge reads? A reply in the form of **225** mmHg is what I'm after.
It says **104** mmHg
